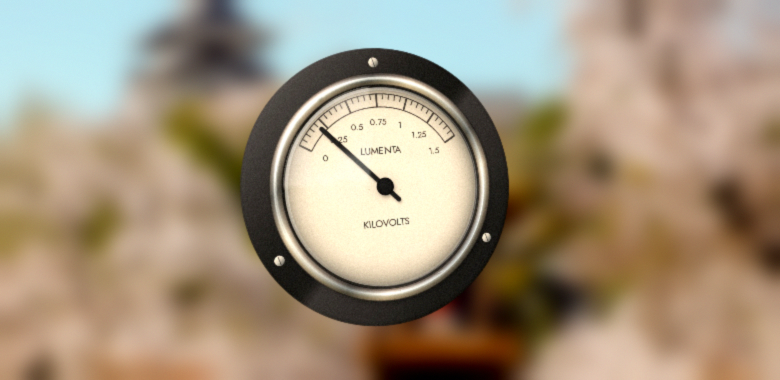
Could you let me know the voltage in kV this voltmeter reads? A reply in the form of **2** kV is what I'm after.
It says **0.2** kV
